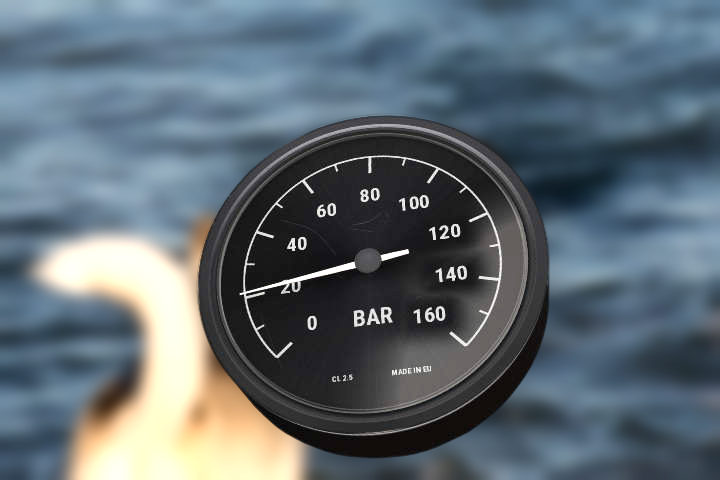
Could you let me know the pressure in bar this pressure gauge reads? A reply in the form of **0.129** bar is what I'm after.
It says **20** bar
